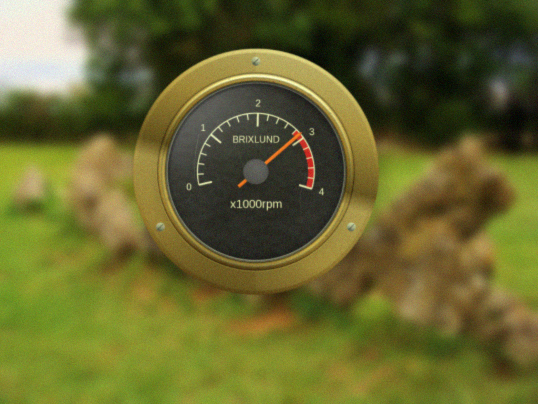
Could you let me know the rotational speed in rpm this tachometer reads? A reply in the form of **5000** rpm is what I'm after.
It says **2900** rpm
